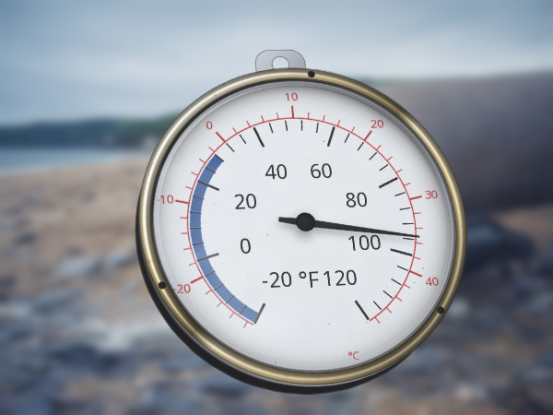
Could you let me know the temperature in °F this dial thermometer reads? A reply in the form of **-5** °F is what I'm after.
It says **96** °F
